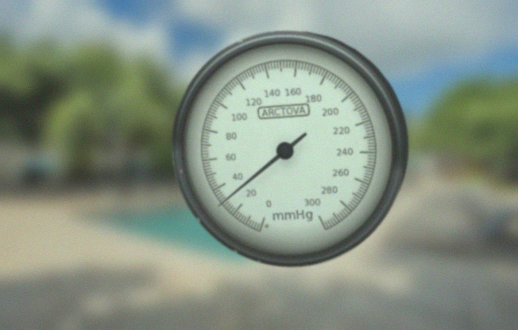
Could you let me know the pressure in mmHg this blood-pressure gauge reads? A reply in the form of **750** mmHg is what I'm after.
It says **30** mmHg
